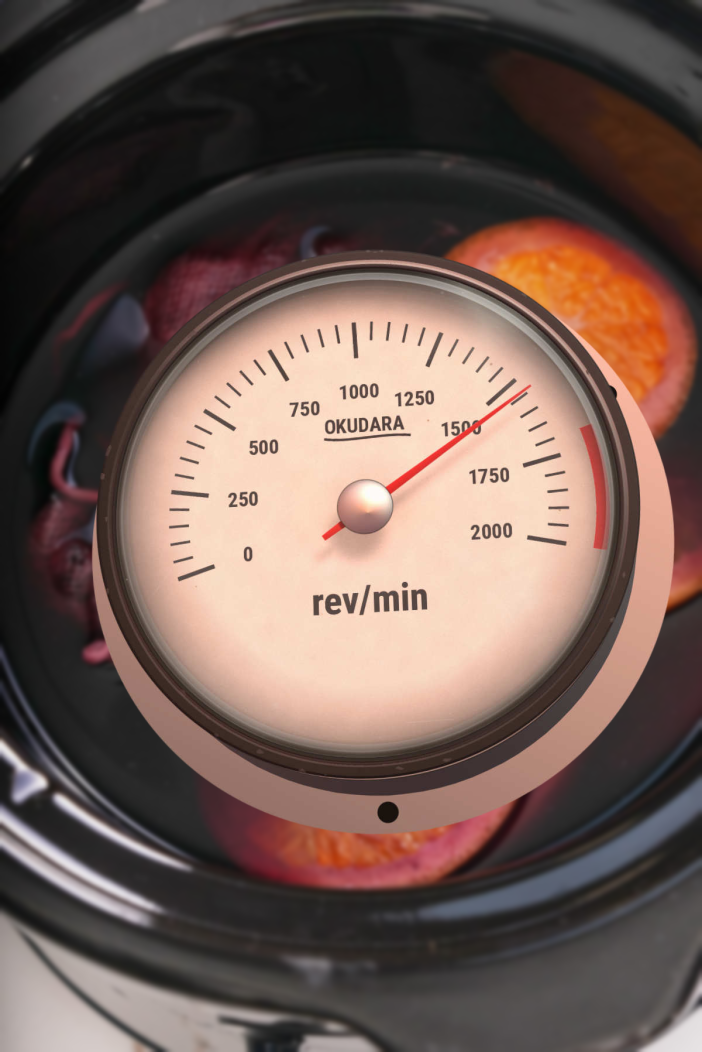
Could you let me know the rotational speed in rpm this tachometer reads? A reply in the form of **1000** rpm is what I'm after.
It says **1550** rpm
